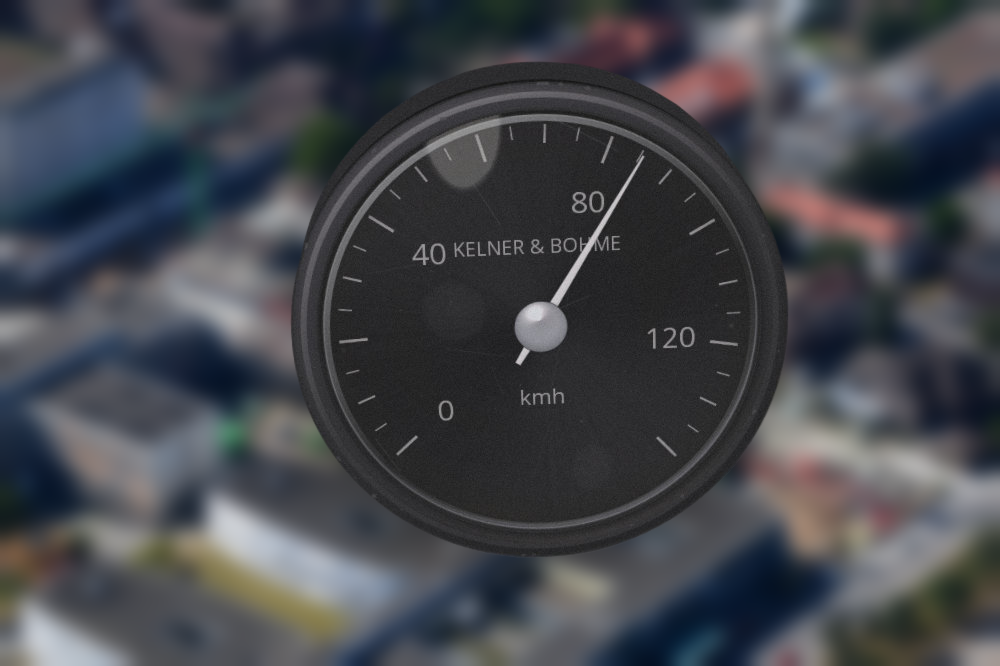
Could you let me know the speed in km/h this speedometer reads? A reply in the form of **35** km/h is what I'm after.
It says **85** km/h
